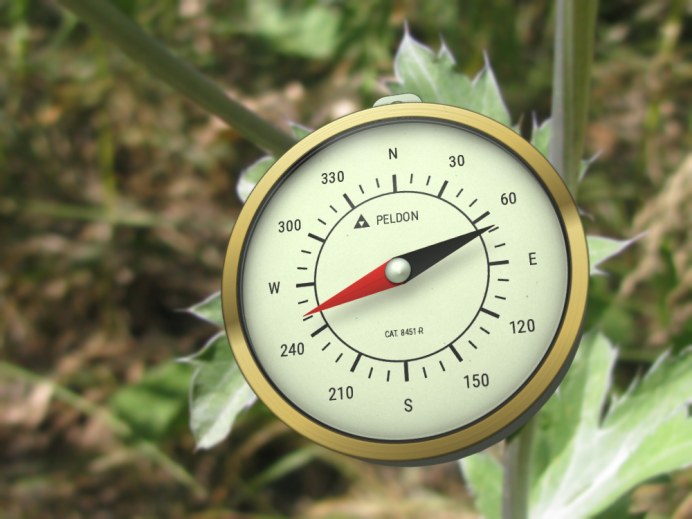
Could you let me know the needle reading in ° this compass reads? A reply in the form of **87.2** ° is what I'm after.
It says **250** °
